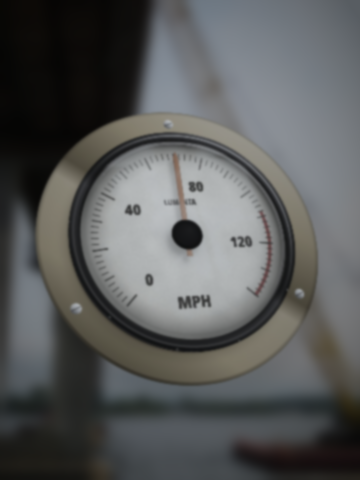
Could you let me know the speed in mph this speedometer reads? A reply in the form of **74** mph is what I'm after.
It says **70** mph
